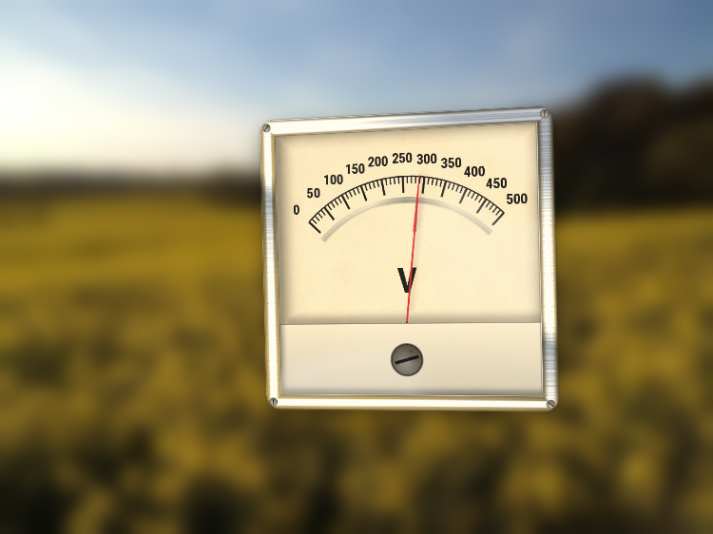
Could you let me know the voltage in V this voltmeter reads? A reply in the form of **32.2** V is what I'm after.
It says **290** V
